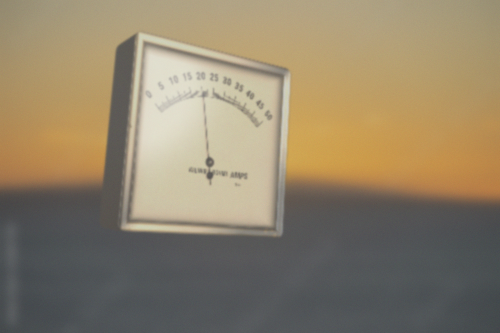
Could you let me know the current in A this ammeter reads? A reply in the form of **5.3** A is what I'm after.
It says **20** A
